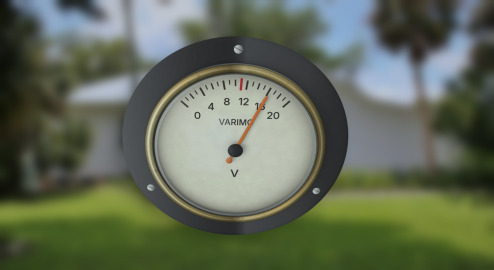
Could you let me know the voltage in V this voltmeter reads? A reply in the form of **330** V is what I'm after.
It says **16** V
